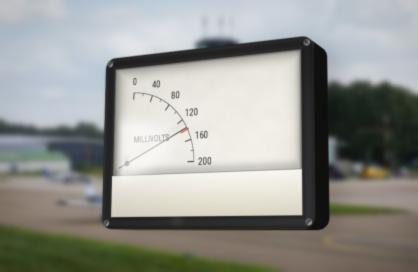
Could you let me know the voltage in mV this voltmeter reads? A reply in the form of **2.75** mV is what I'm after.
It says **140** mV
